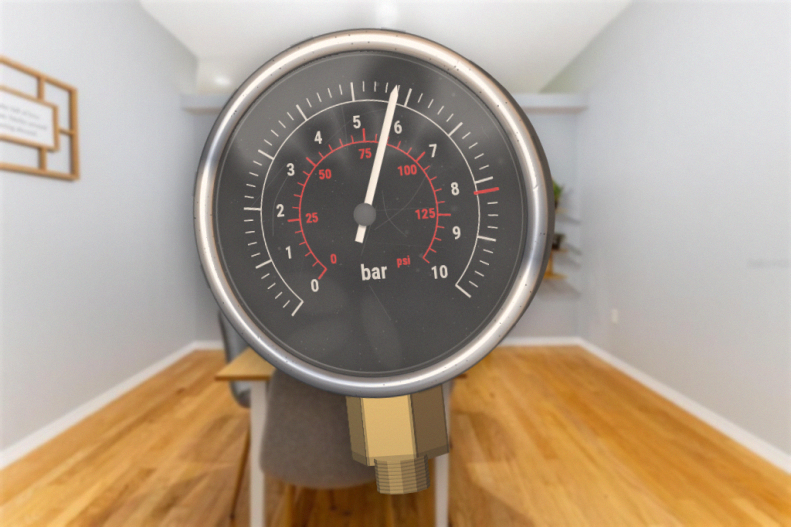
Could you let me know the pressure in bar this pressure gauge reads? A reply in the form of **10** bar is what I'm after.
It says **5.8** bar
